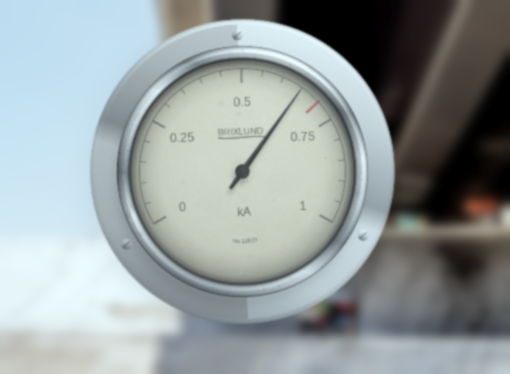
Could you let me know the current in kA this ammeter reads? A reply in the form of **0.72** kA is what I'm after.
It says **0.65** kA
